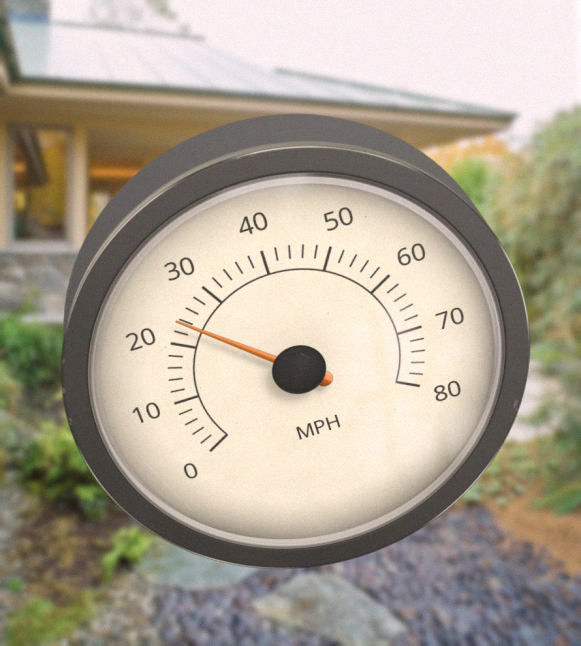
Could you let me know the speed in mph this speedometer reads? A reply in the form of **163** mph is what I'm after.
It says **24** mph
